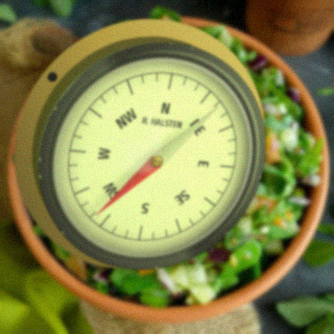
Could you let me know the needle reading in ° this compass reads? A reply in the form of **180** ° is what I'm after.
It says **220** °
